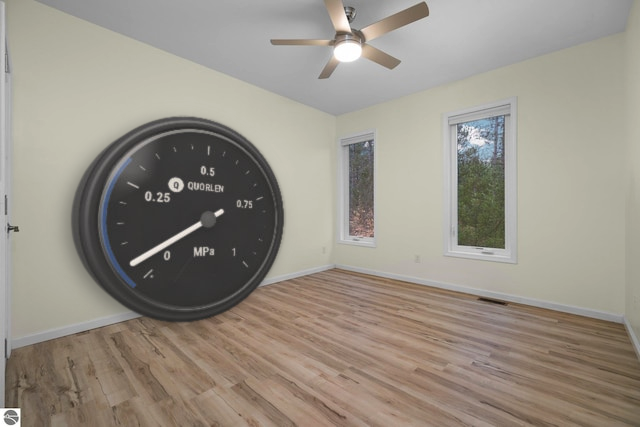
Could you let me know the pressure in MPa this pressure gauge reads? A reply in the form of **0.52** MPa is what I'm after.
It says **0.05** MPa
